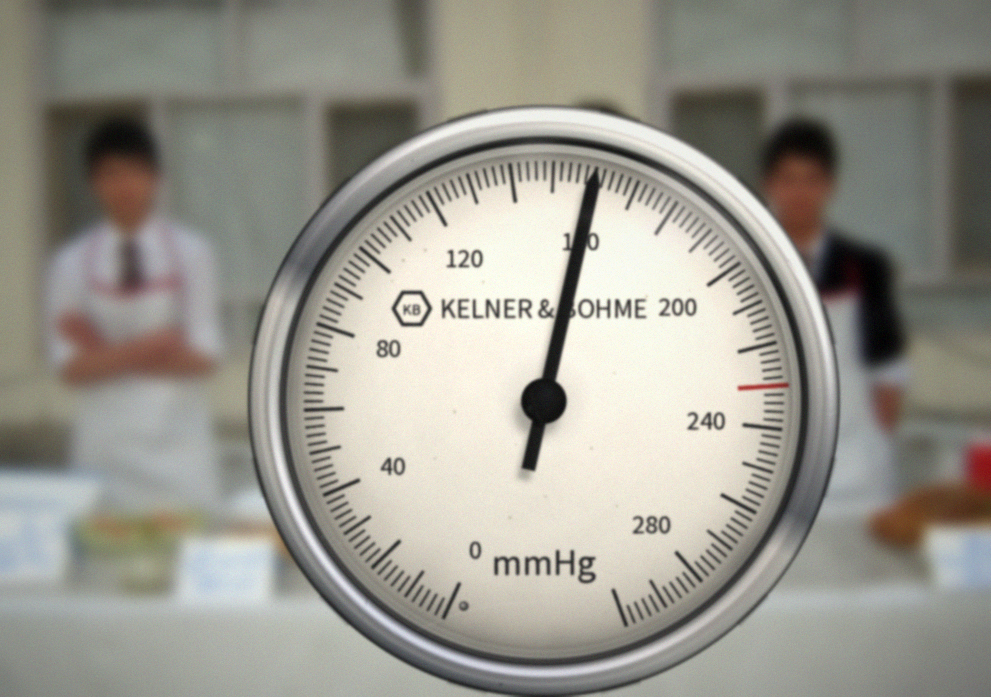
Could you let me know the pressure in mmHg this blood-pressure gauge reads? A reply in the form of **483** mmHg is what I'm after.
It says **160** mmHg
